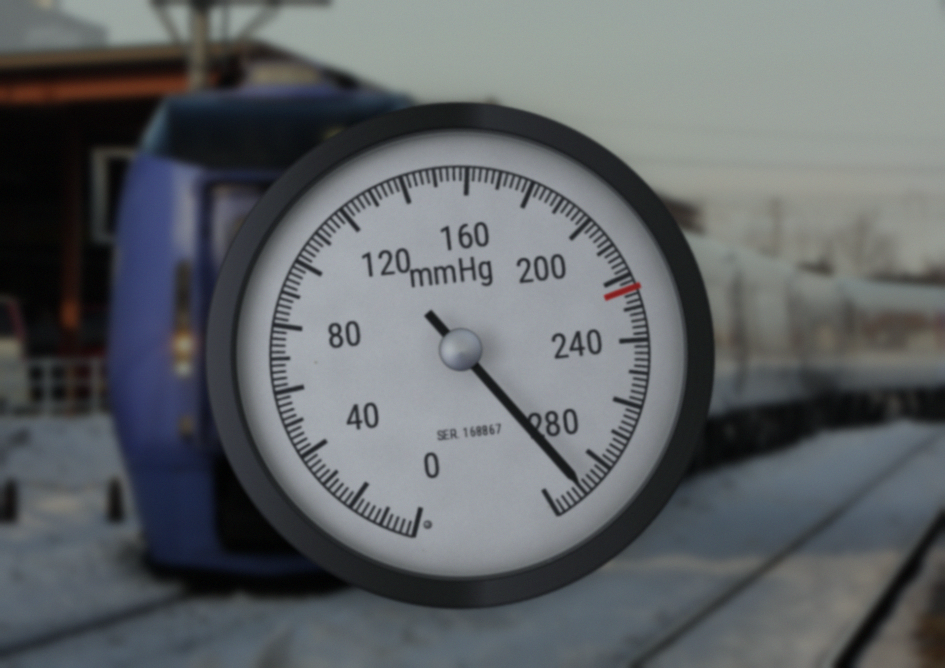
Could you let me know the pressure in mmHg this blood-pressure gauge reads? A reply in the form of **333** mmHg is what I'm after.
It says **290** mmHg
